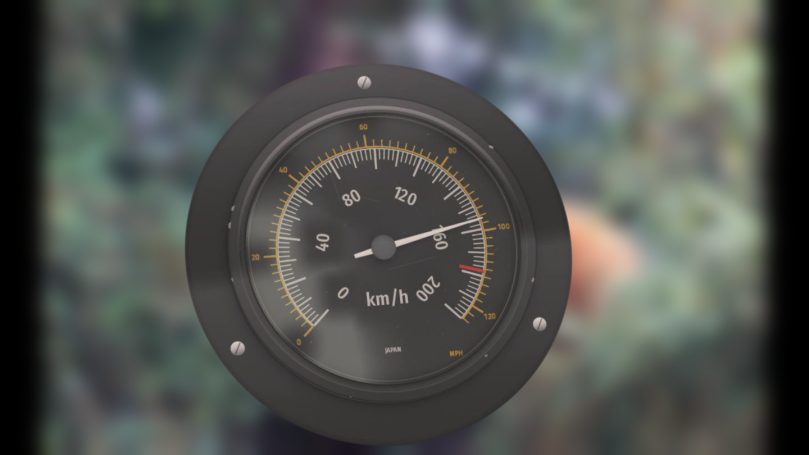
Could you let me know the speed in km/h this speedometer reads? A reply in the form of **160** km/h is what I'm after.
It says **156** km/h
